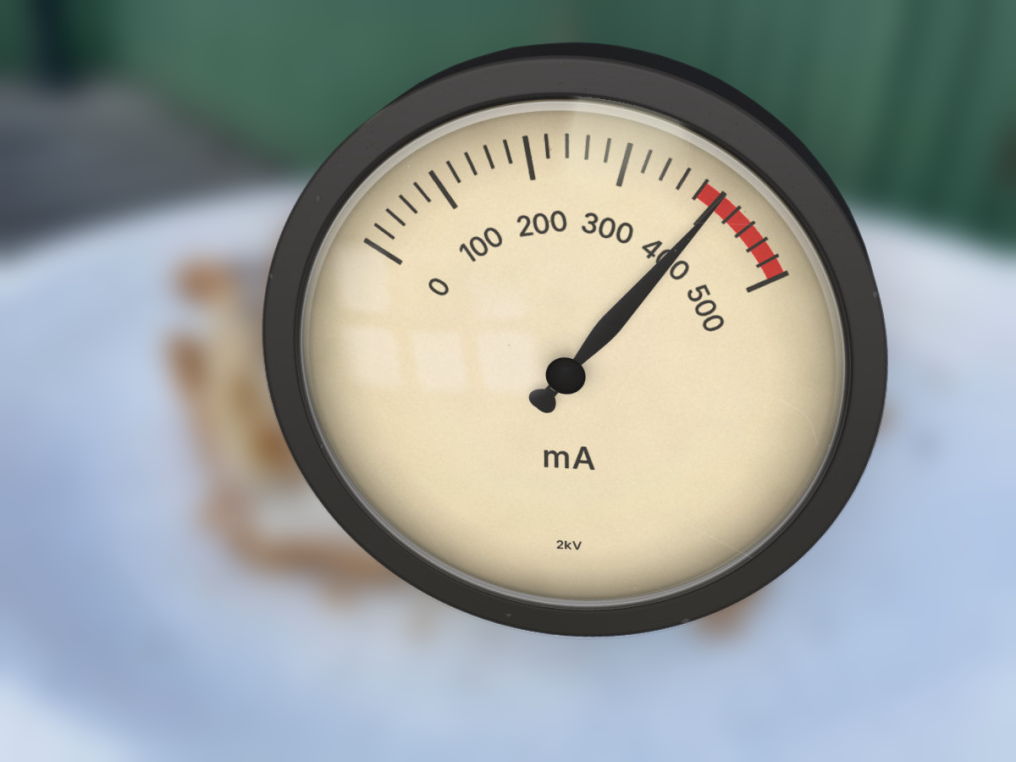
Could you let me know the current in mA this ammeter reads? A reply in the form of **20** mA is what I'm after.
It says **400** mA
